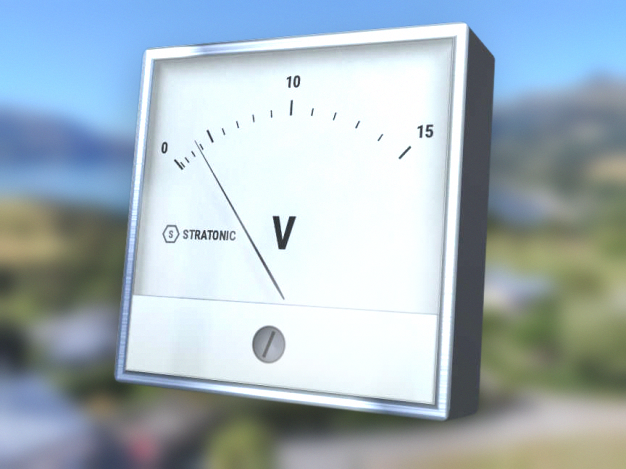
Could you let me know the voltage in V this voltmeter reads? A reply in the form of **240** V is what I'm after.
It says **4** V
